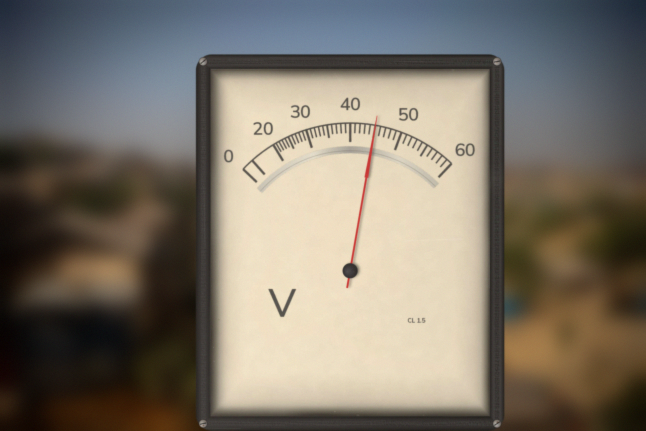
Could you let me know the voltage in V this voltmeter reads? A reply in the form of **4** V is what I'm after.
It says **45** V
